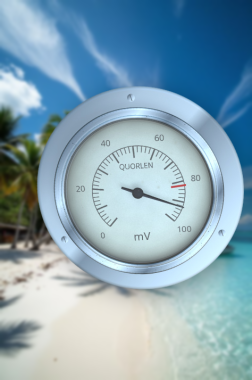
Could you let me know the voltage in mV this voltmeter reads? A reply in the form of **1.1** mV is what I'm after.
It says **92** mV
